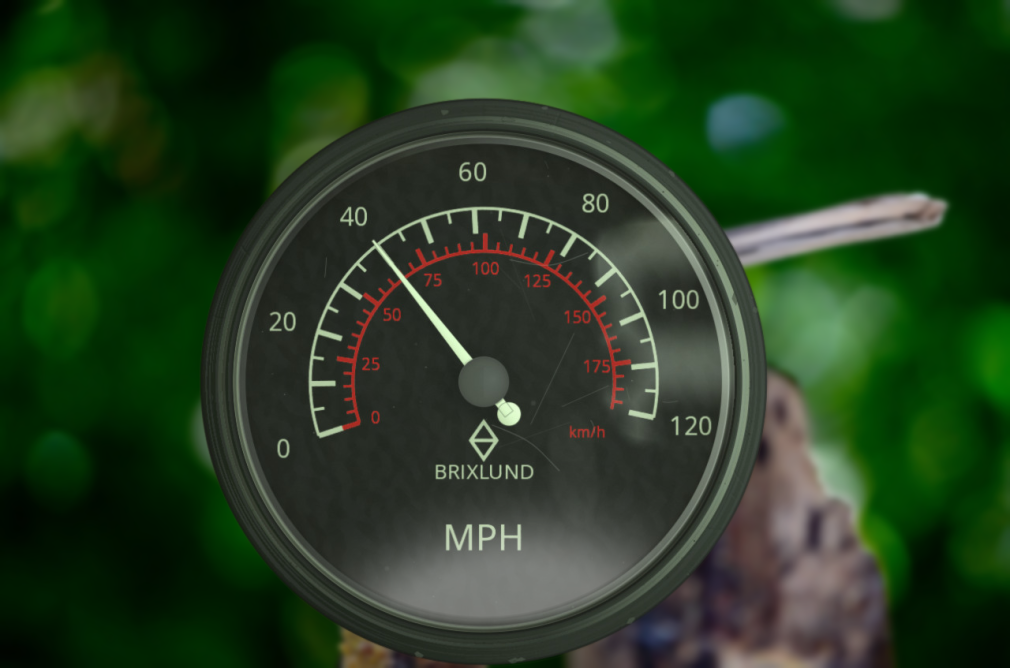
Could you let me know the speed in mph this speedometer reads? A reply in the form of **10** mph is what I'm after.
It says **40** mph
